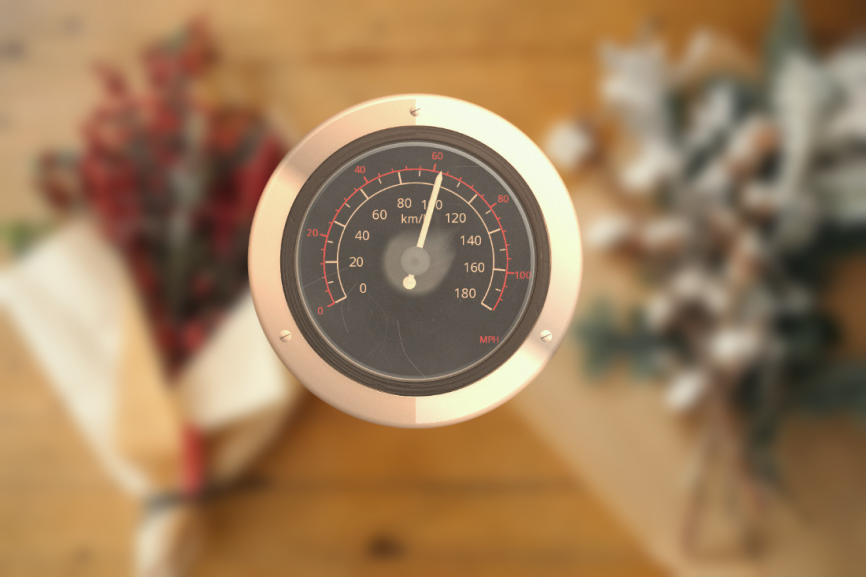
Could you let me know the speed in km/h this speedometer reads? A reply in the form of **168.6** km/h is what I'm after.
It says **100** km/h
